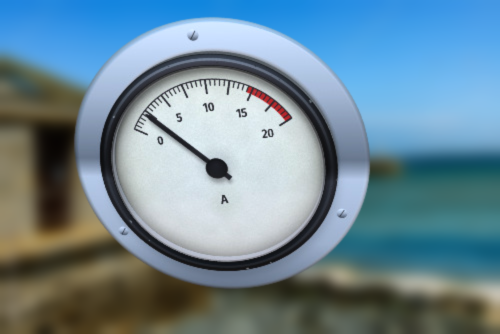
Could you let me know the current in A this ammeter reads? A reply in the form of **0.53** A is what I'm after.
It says **2.5** A
